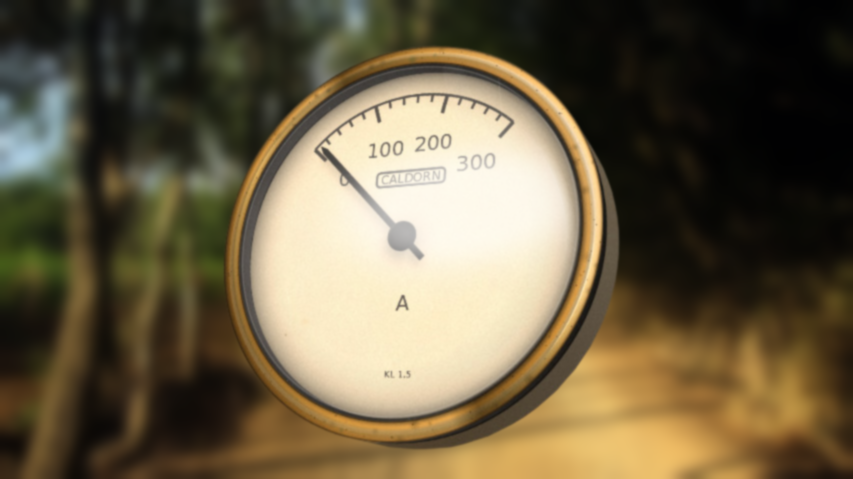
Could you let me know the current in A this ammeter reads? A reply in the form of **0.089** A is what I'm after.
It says **10** A
